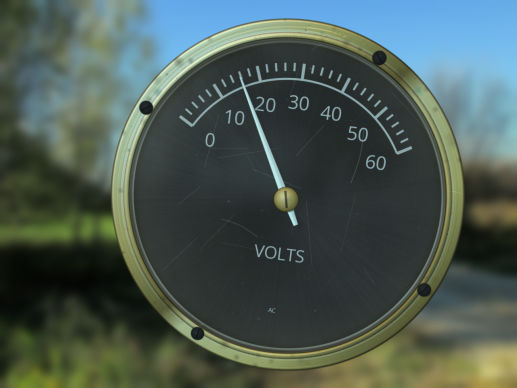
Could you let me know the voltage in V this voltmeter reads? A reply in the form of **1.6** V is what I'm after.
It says **16** V
